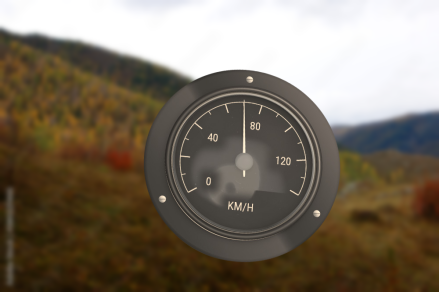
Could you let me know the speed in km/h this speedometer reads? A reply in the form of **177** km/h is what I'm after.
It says **70** km/h
